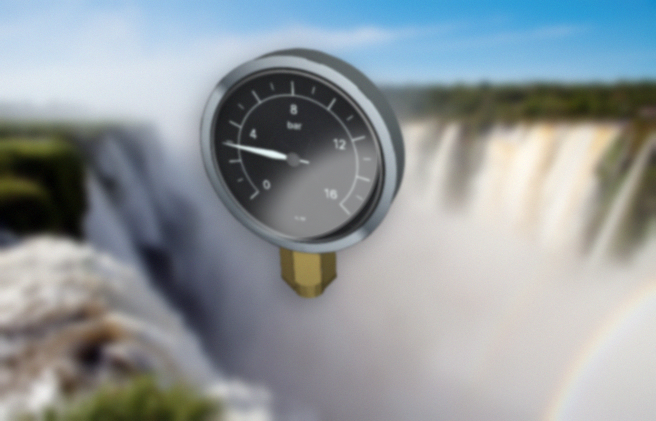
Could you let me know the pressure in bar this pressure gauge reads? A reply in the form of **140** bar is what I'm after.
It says **3** bar
